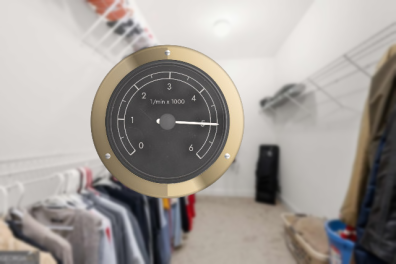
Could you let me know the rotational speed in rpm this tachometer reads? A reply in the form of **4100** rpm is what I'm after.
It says **5000** rpm
